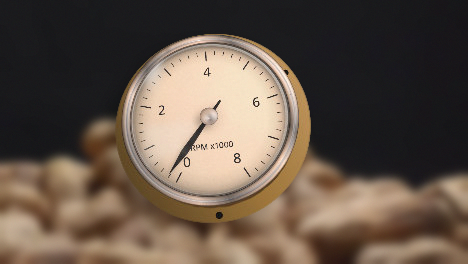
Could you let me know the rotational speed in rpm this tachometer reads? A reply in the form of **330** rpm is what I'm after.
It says **200** rpm
